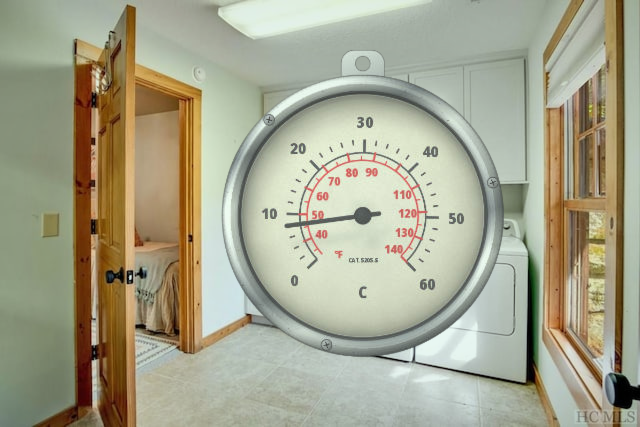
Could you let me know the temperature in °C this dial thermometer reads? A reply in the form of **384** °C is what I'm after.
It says **8** °C
